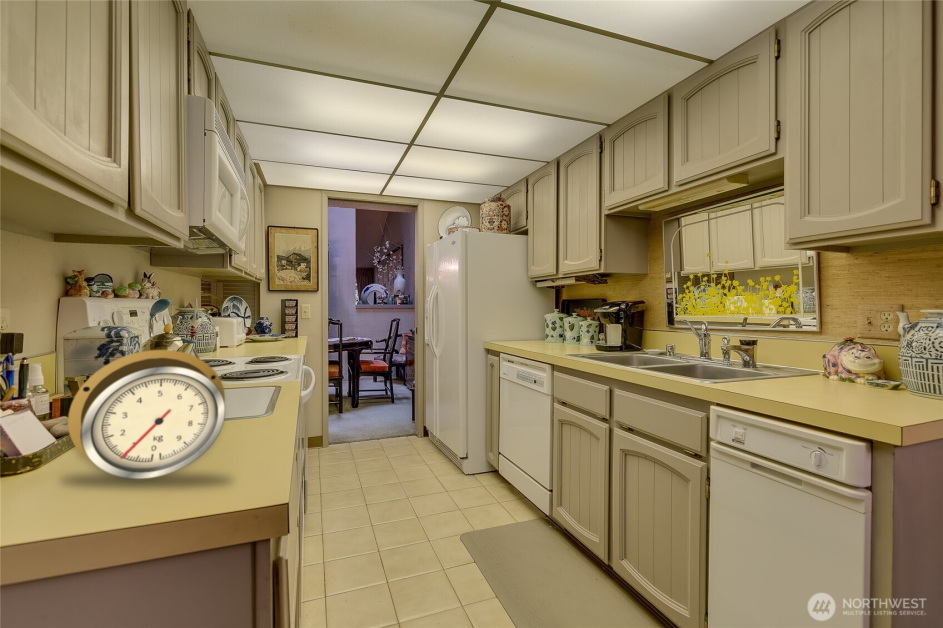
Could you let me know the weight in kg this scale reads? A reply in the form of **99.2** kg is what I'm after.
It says **1** kg
